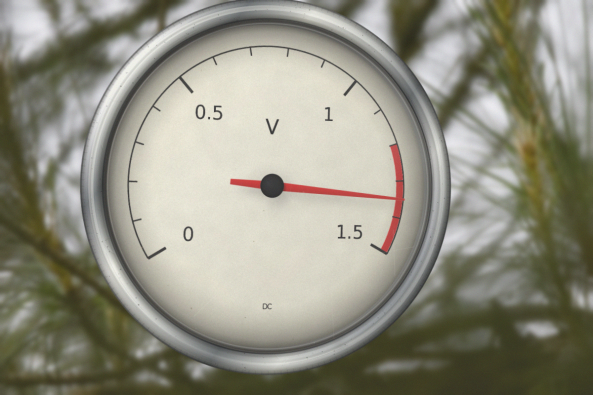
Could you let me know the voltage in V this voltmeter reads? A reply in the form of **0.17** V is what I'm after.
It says **1.35** V
